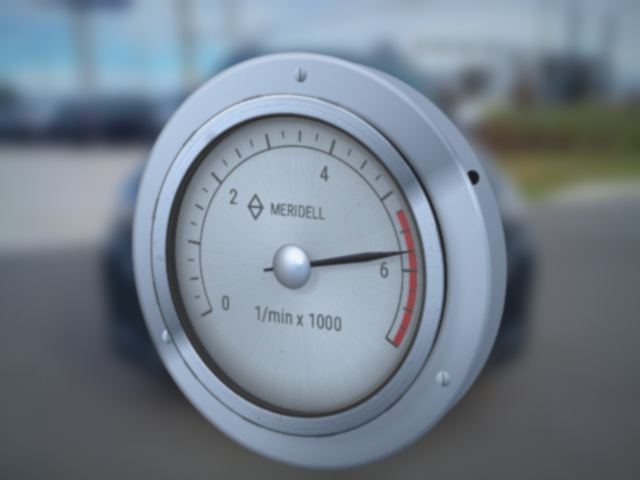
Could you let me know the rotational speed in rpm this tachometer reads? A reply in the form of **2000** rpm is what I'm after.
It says **5750** rpm
